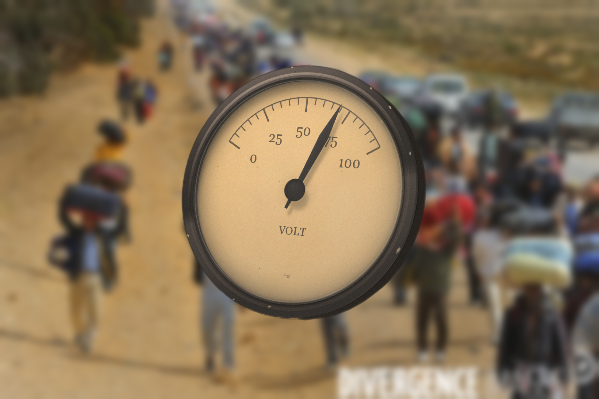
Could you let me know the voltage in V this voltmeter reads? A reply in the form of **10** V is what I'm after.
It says **70** V
